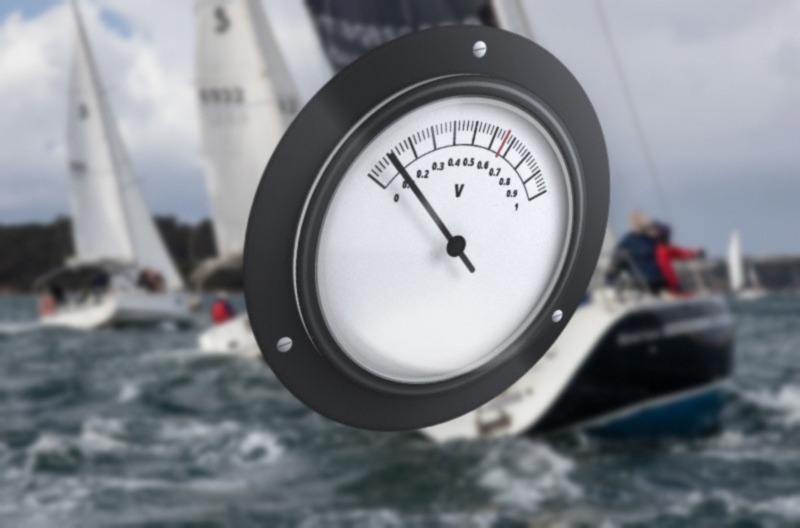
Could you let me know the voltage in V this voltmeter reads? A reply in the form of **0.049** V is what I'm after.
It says **0.1** V
